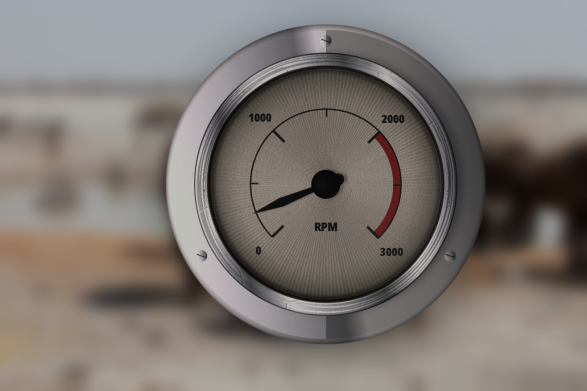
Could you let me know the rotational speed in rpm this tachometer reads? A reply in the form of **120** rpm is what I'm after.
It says **250** rpm
